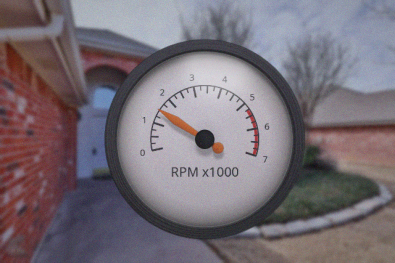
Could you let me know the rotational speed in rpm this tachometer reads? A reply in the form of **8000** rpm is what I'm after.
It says **1500** rpm
